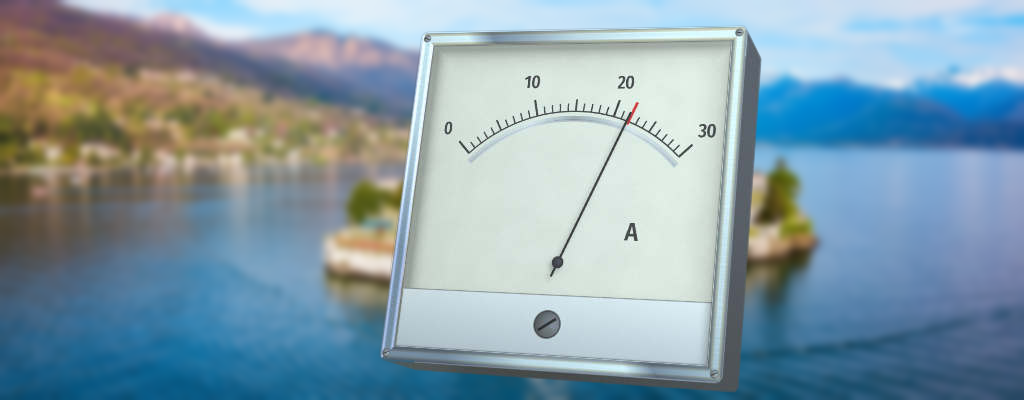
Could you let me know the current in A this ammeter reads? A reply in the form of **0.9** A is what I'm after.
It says **22** A
